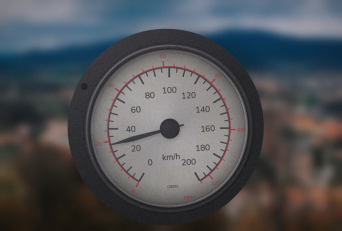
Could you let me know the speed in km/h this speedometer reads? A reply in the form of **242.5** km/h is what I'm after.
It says **30** km/h
